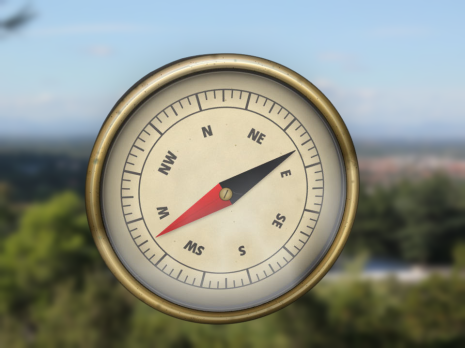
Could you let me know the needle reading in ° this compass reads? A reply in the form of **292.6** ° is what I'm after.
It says **255** °
